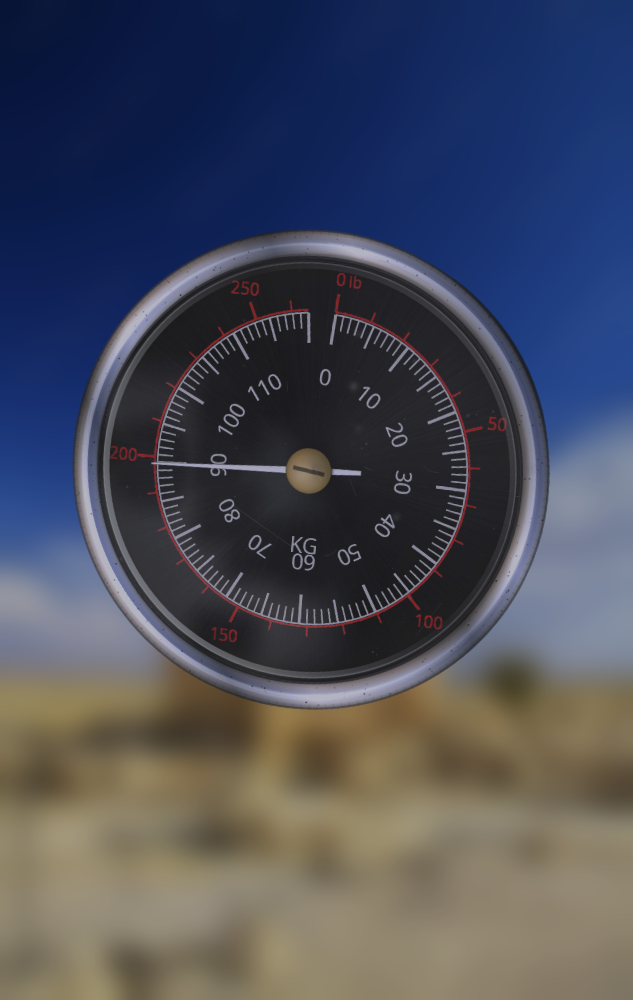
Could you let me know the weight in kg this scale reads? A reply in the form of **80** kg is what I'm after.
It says **90** kg
